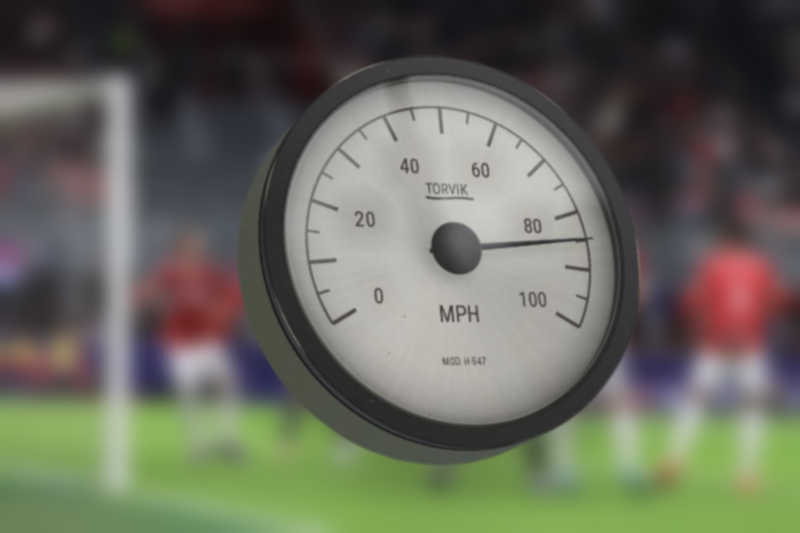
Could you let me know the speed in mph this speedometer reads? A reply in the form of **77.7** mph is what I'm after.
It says **85** mph
